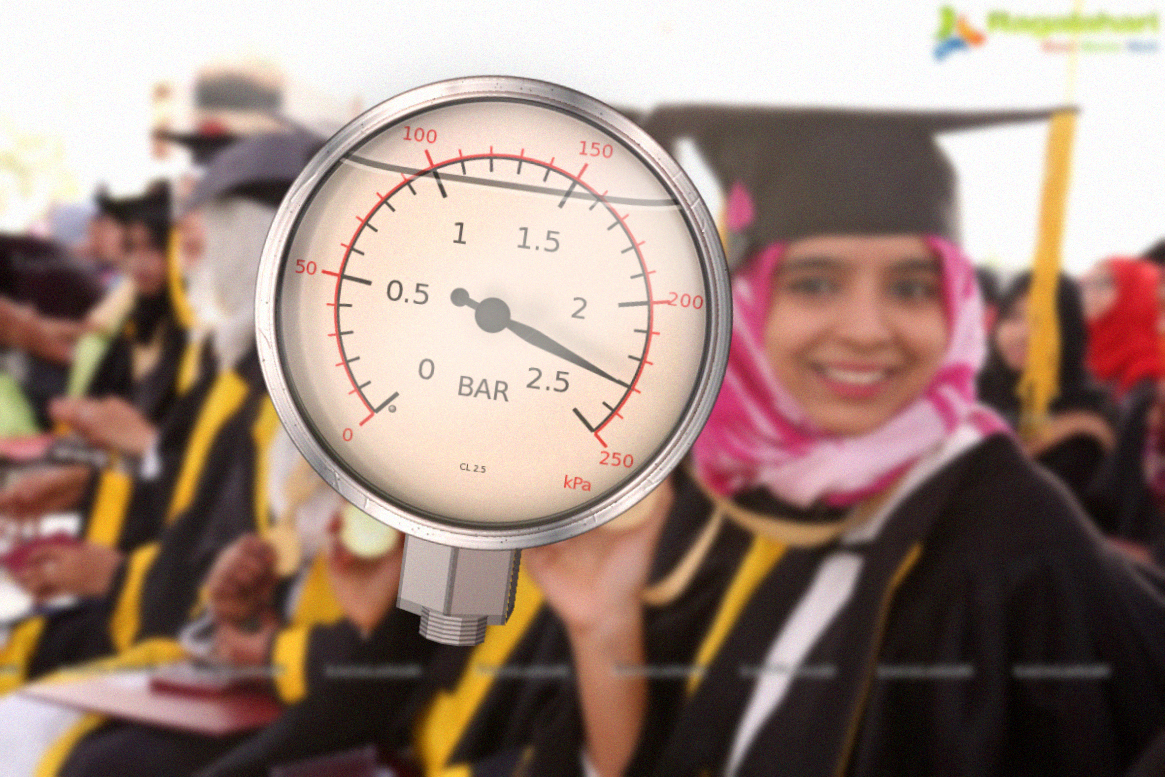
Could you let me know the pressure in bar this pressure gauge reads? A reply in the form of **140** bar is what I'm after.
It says **2.3** bar
